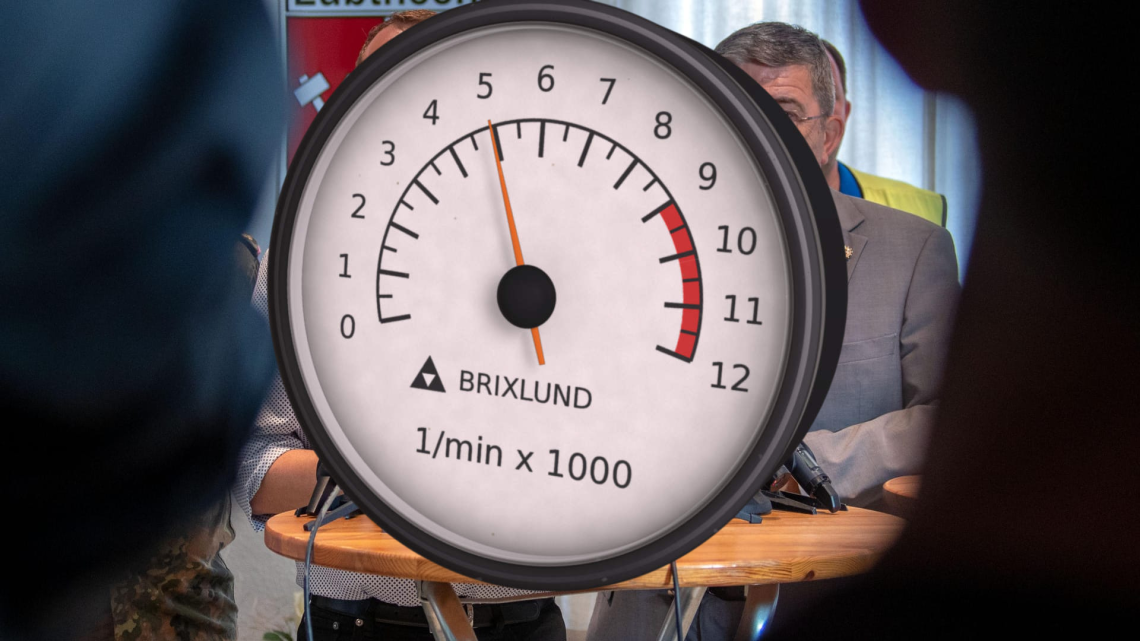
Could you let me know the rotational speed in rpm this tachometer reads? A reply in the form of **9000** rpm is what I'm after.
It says **5000** rpm
